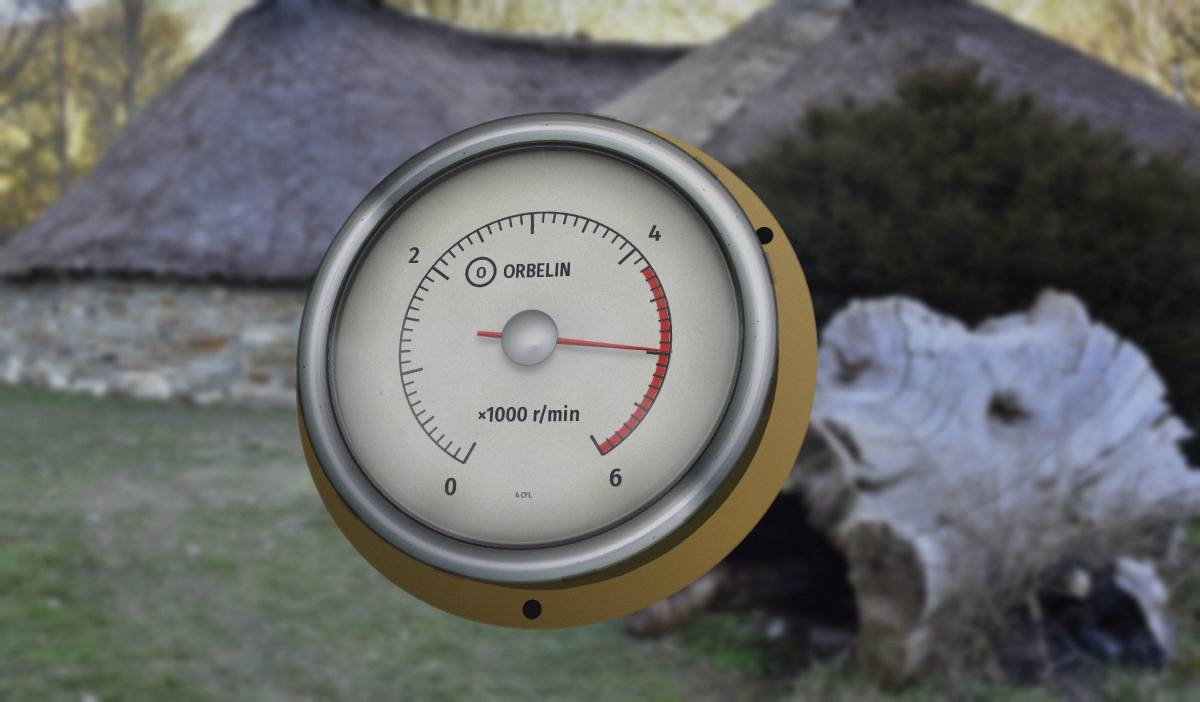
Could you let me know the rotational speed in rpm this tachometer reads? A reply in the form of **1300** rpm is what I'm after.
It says **5000** rpm
